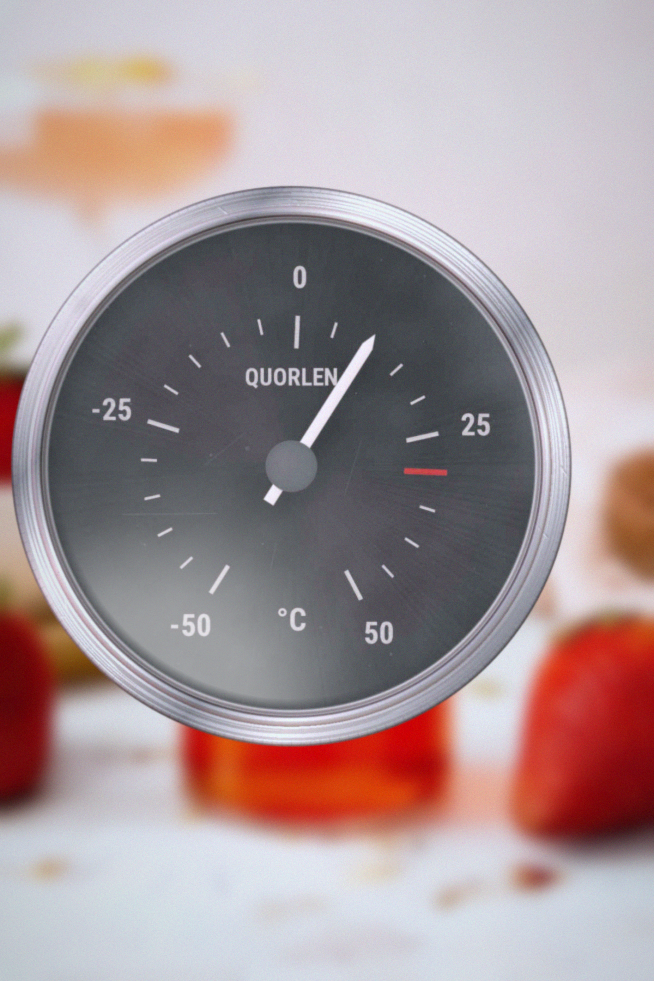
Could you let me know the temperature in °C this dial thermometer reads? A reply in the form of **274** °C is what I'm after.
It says **10** °C
